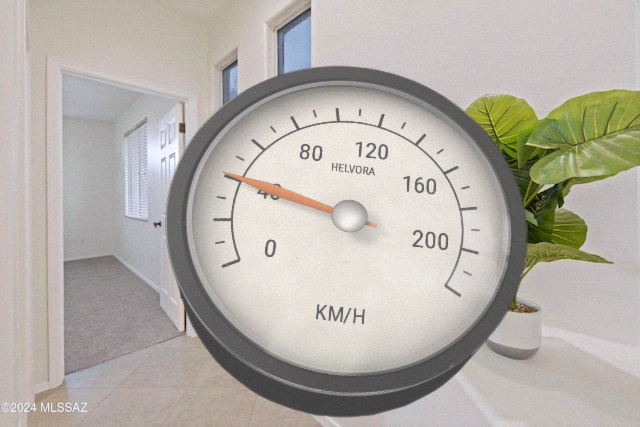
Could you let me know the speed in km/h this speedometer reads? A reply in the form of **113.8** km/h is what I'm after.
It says **40** km/h
